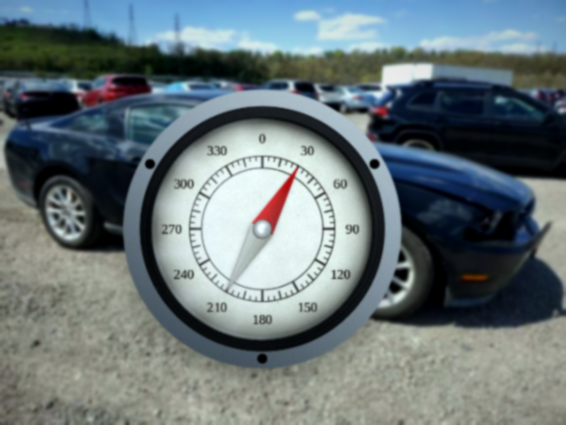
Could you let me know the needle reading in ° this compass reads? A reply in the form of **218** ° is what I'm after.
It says **30** °
